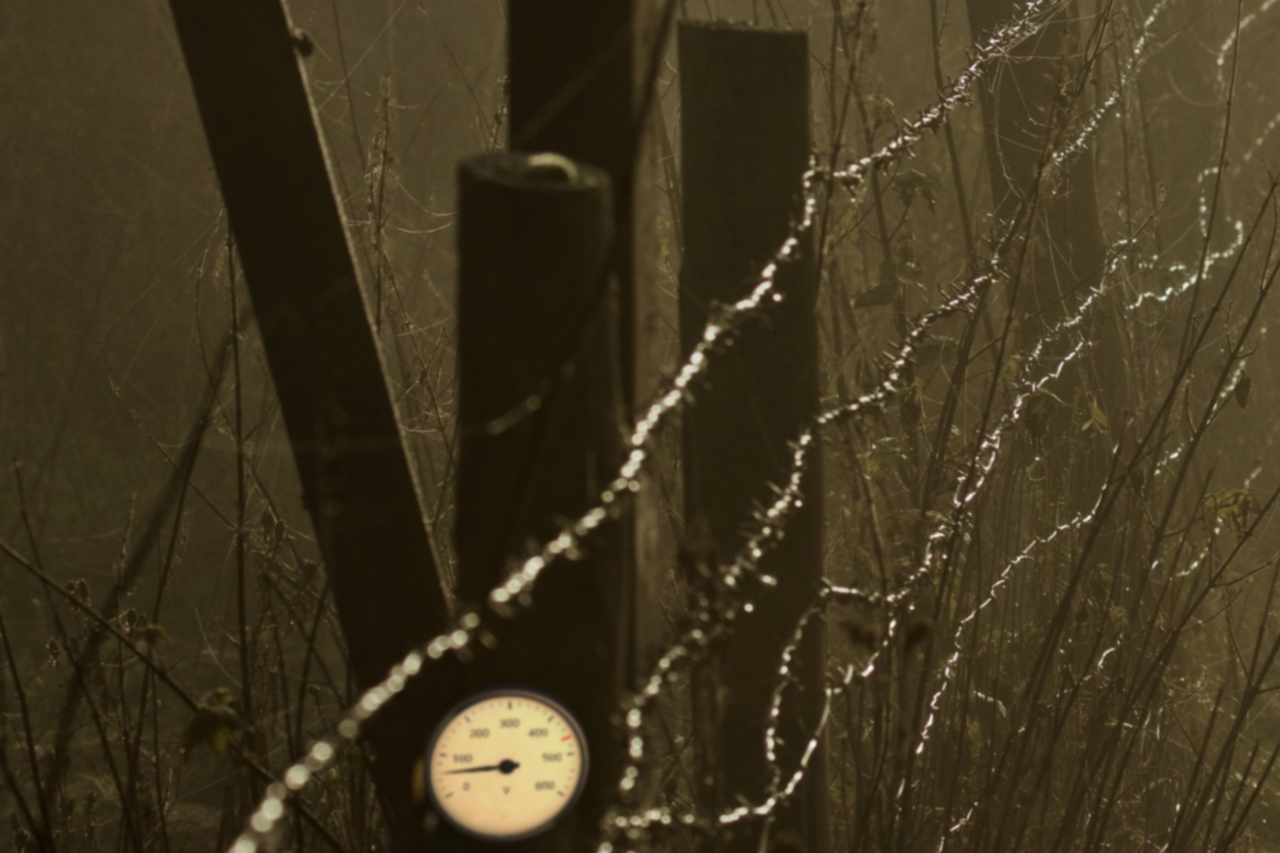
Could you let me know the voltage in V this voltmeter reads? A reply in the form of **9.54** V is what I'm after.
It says **60** V
